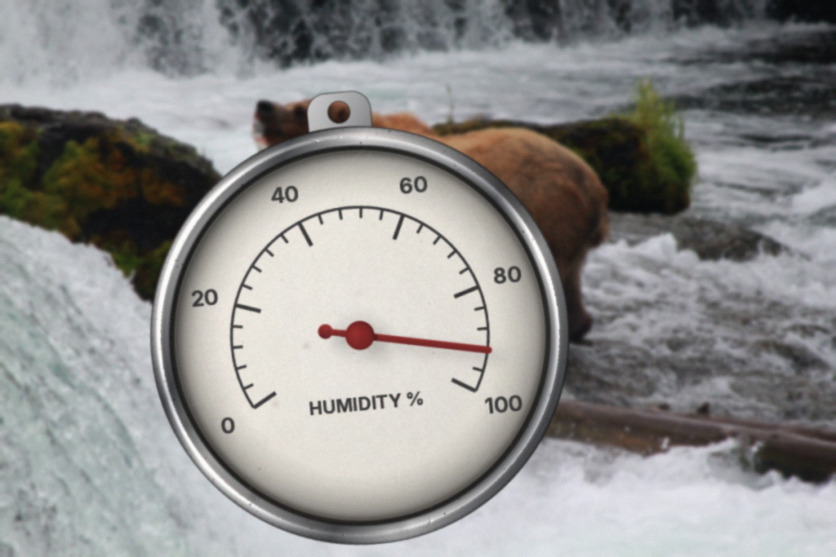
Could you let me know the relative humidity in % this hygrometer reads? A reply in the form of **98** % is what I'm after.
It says **92** %
